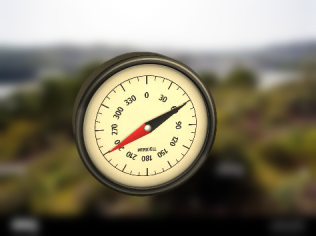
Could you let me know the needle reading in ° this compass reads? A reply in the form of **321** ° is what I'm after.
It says **240** °
